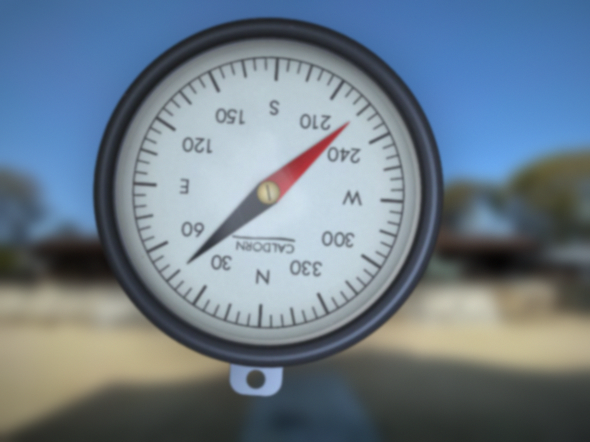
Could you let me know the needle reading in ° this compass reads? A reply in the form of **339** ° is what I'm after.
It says **225** °
